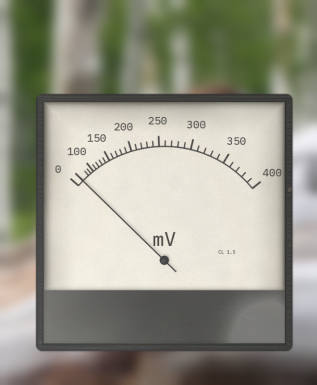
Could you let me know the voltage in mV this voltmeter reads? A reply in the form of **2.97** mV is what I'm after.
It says **50** mV
